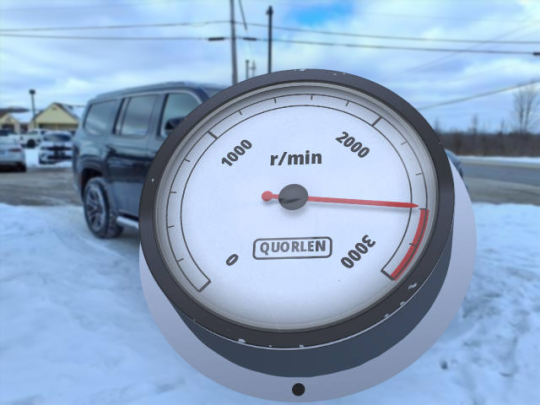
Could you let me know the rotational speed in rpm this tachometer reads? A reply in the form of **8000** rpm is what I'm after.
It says **2600** rpm
